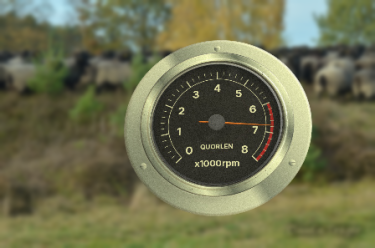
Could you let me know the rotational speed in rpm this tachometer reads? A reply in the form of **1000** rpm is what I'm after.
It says **6800** rpm
